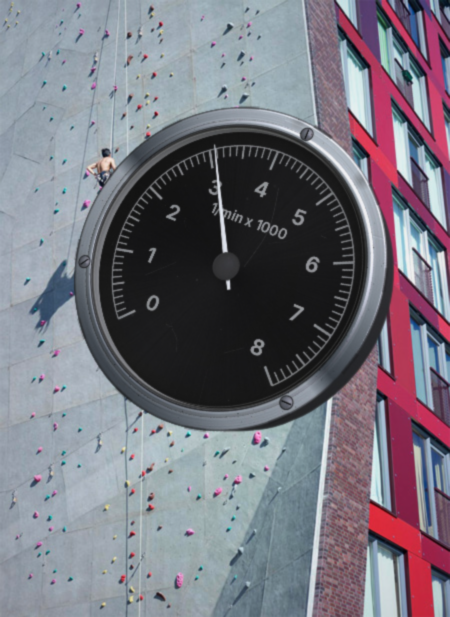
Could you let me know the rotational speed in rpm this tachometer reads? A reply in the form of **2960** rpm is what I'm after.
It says **3100** rpm
